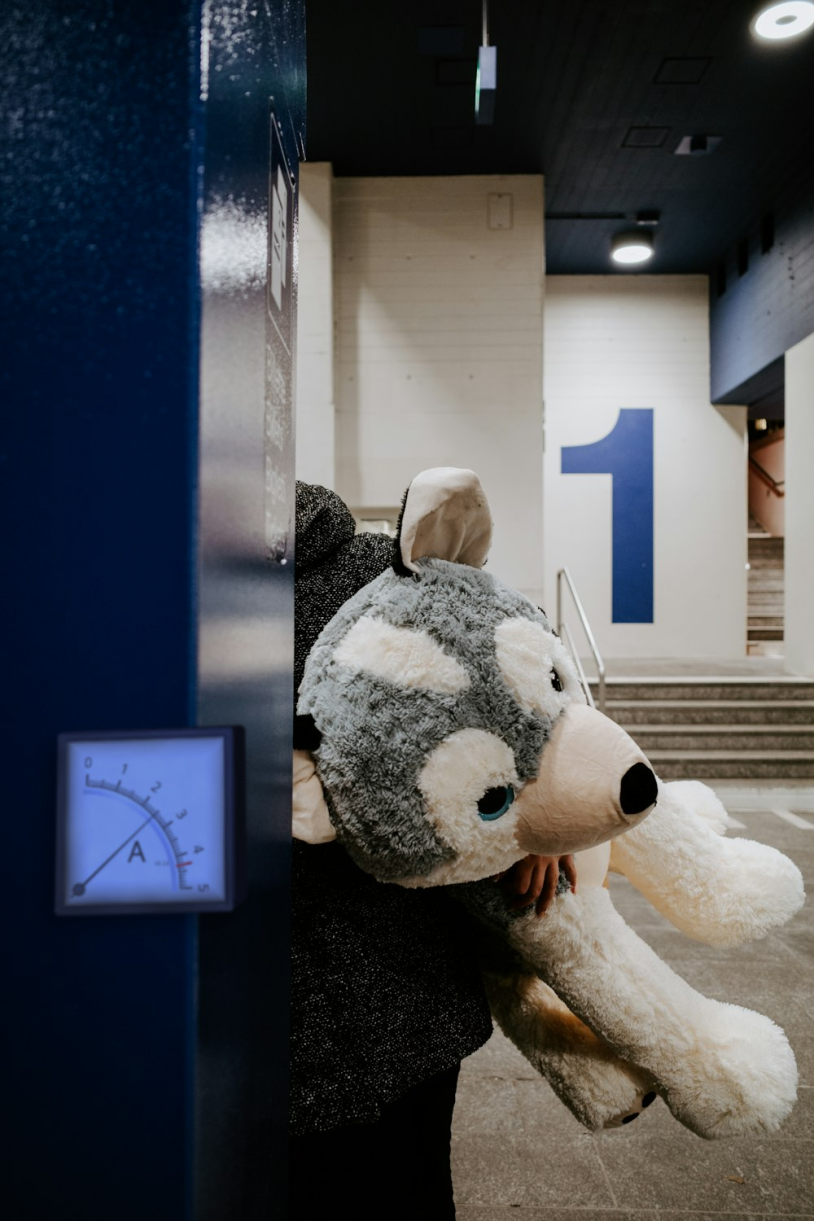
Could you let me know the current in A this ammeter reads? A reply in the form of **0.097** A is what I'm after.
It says **2.5** A
